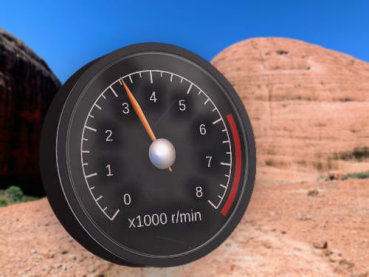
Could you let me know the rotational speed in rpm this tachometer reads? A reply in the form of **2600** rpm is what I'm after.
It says **3250** rpm
